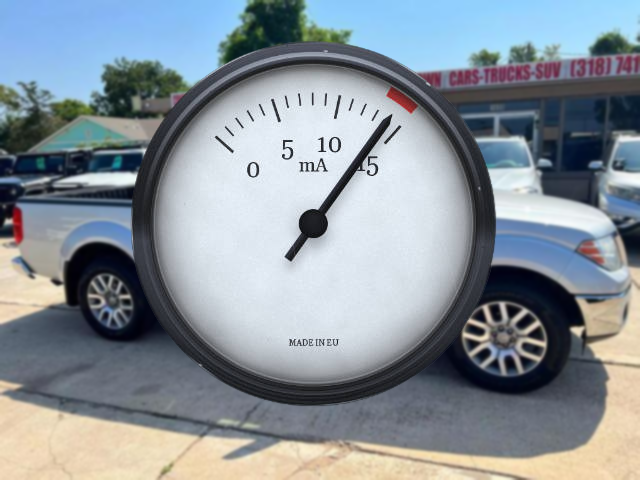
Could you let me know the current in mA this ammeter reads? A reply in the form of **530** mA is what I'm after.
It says **14** mA
